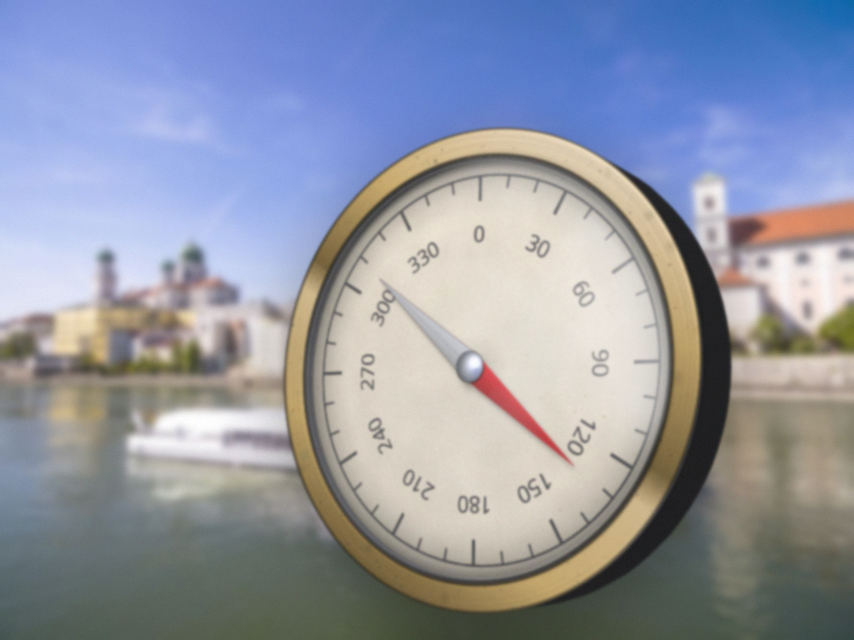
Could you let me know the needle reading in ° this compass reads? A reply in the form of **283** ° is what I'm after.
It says **130** °
